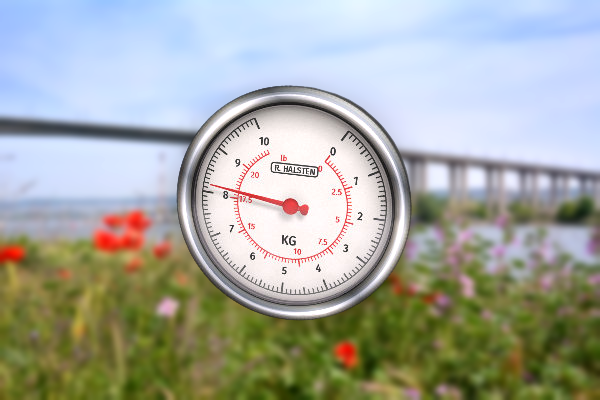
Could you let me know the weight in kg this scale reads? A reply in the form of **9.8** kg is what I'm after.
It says **8.2** kg
